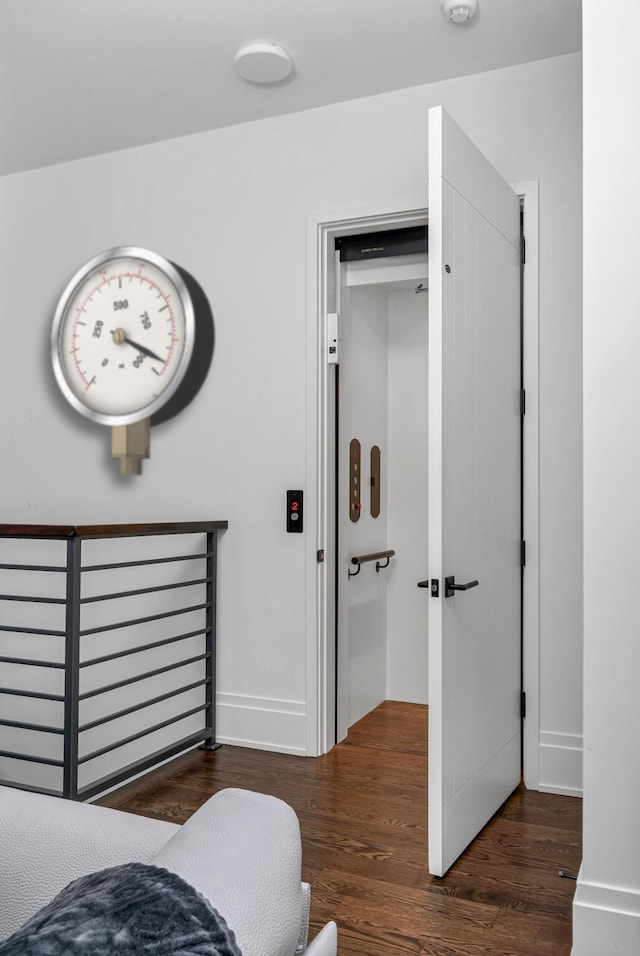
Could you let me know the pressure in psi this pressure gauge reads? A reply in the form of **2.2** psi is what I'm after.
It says **950** psi
